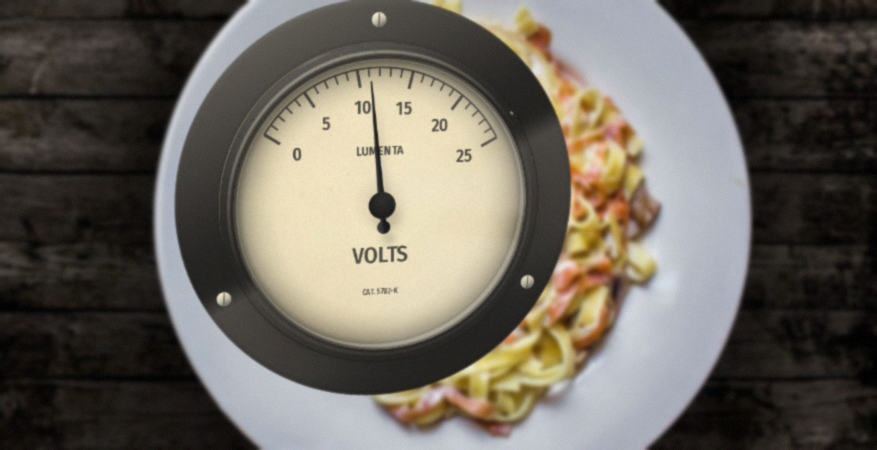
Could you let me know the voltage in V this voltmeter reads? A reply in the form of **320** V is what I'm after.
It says **11** V
